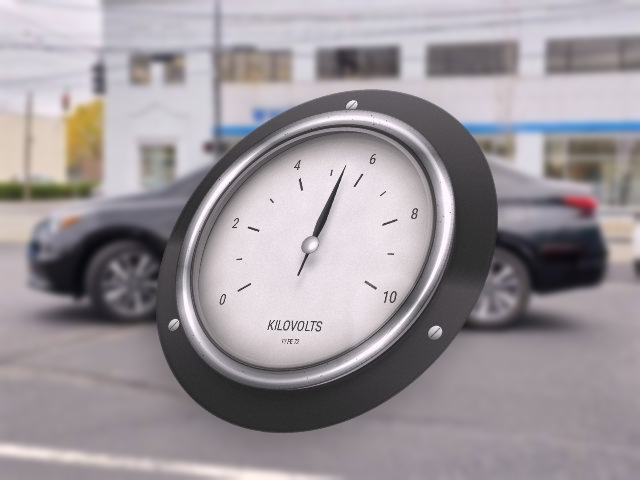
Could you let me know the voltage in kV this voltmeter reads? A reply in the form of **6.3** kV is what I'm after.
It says **5.5** kV
